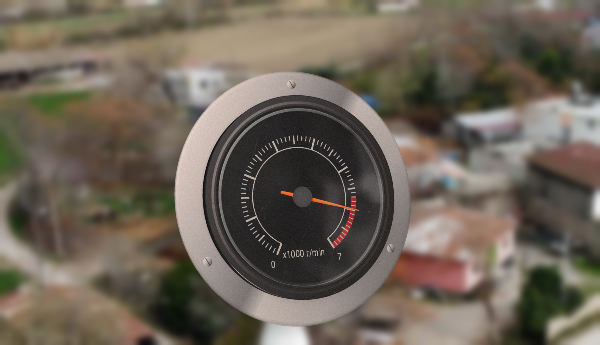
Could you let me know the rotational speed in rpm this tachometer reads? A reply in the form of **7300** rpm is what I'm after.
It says **6000** rpm
